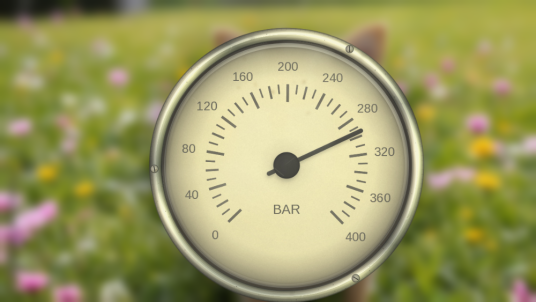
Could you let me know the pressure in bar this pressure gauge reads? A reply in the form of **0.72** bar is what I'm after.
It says **295** bar
